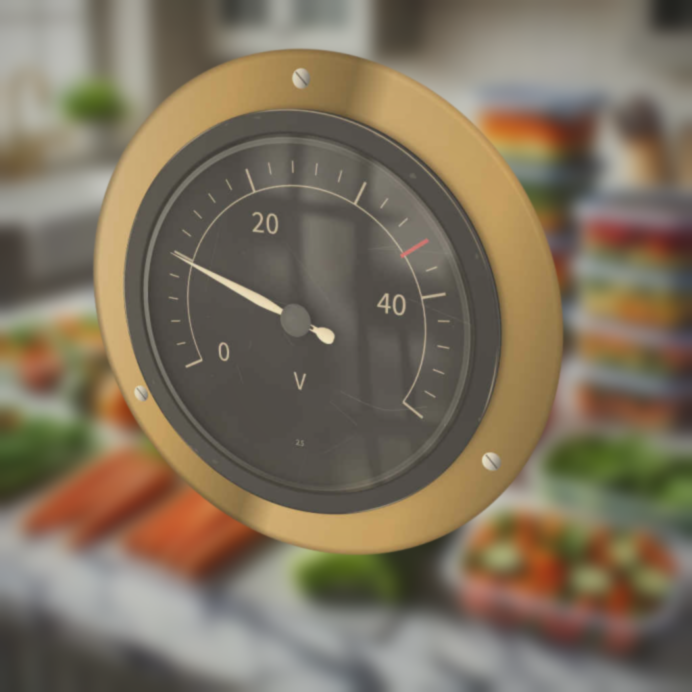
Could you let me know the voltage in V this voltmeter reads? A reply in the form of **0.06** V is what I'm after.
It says **10** V
